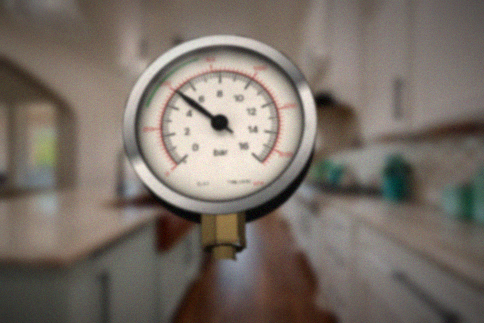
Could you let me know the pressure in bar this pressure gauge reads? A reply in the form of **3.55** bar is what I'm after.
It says **5** bar
